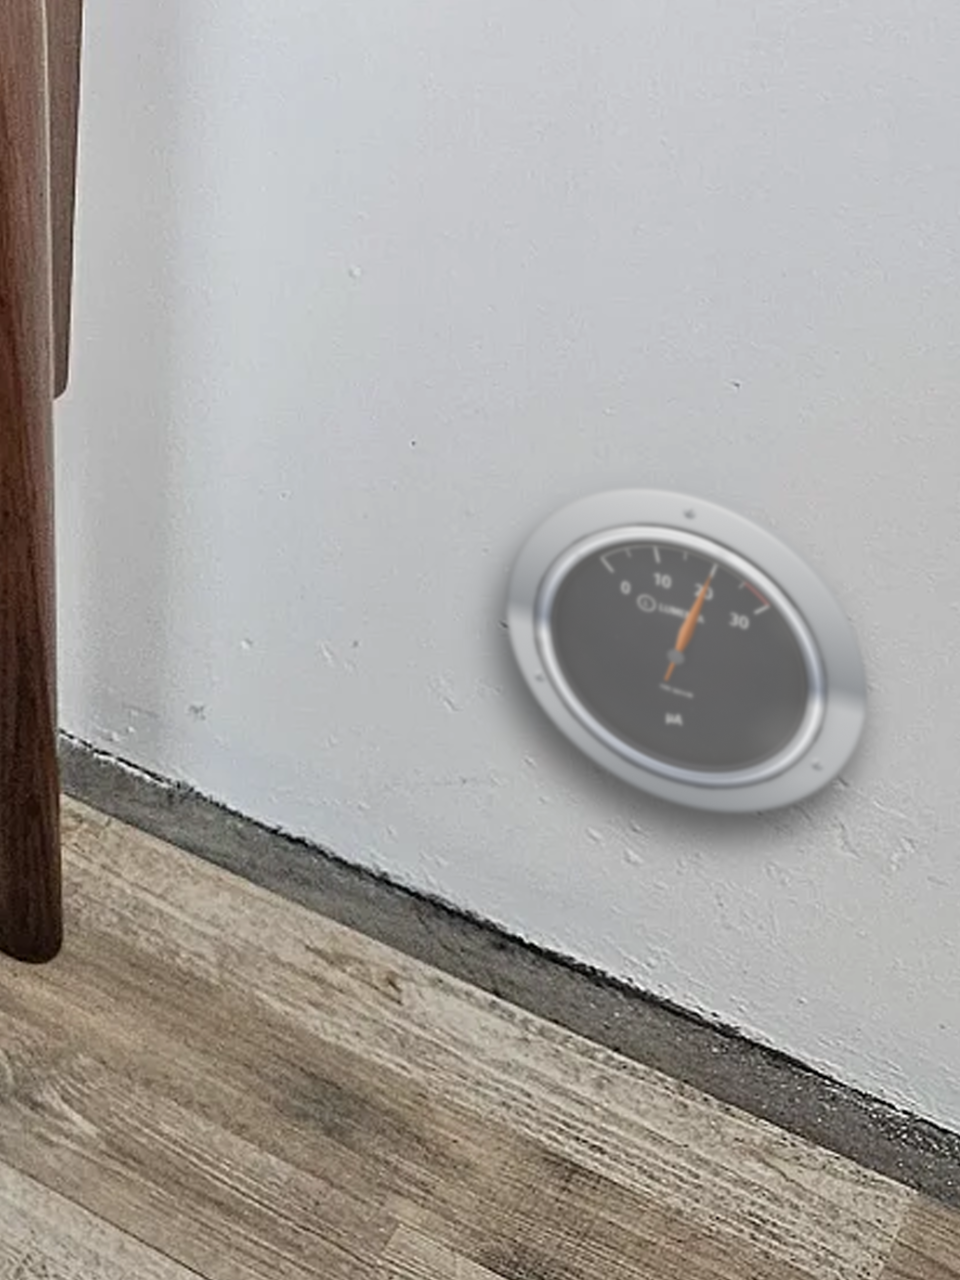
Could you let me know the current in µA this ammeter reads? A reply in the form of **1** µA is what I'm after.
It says **20** µA
